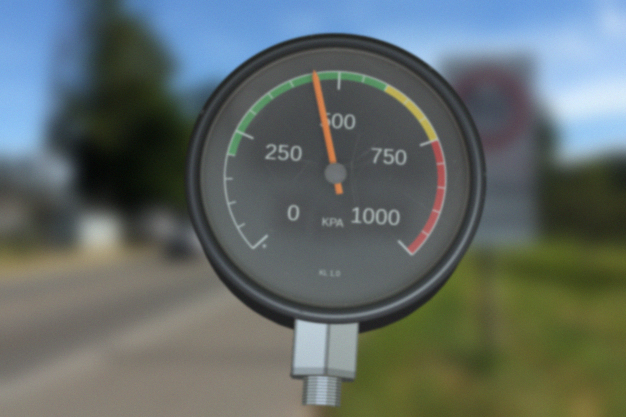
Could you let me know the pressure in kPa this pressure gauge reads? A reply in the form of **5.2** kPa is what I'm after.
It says **450** kPa
